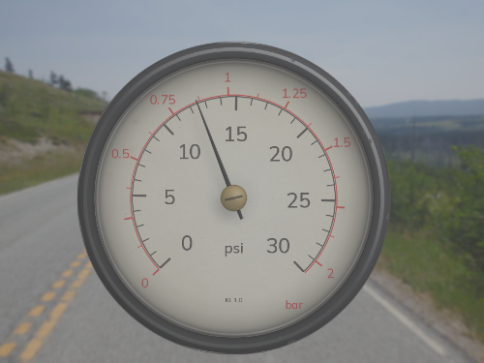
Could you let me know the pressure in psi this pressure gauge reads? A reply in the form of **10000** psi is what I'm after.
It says **12.5** psi
